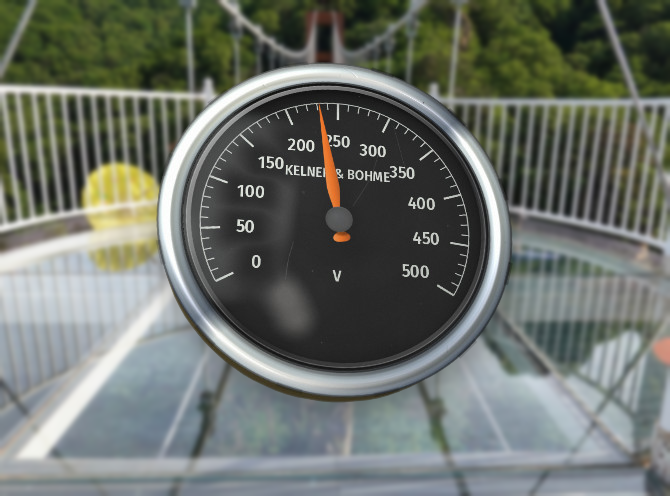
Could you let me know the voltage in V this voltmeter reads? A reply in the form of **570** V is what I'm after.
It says **230** V
